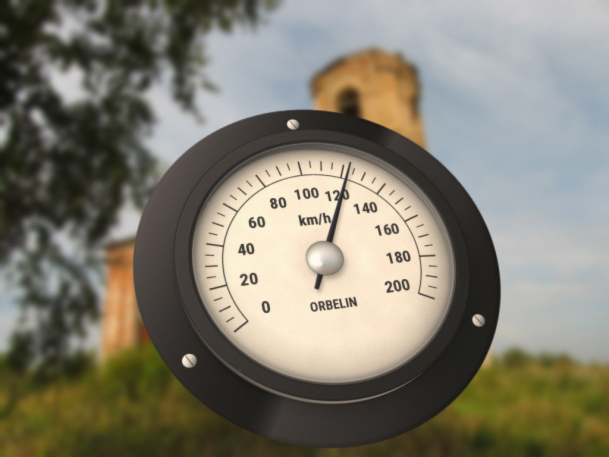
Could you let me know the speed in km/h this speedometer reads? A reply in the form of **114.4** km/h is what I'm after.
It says **122.5** km/h
